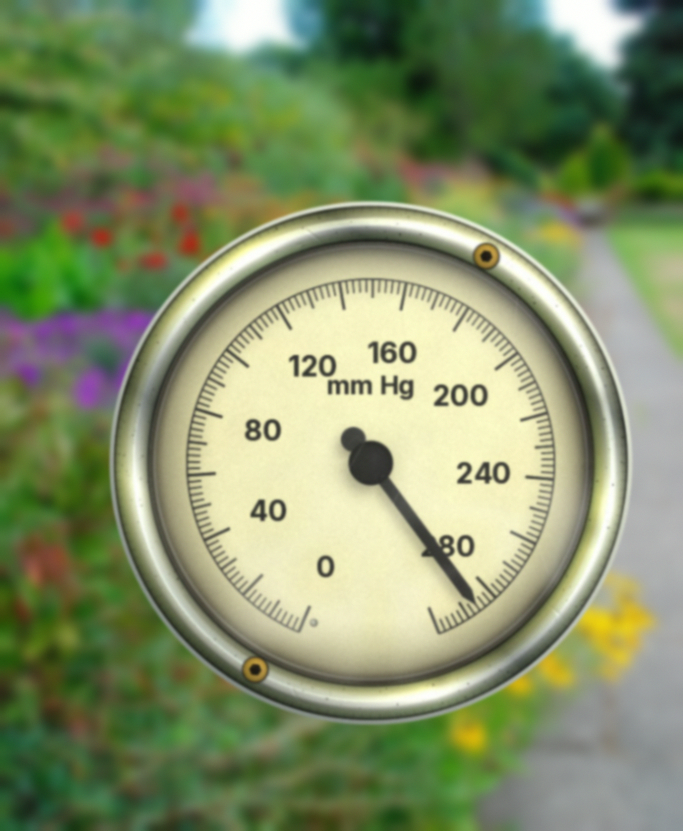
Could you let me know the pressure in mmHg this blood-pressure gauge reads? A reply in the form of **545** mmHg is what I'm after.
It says **286** mmHg
